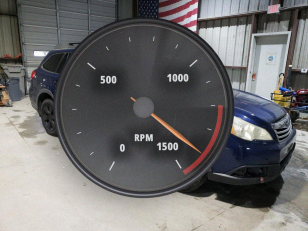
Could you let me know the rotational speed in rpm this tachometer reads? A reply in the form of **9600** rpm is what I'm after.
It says **1400** rpm
